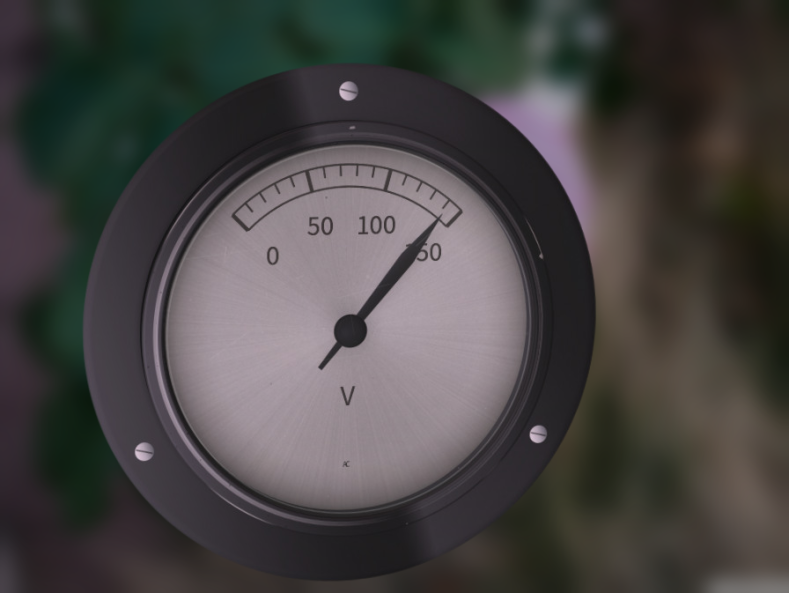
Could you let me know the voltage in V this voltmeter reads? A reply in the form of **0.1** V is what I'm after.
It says **140** V
